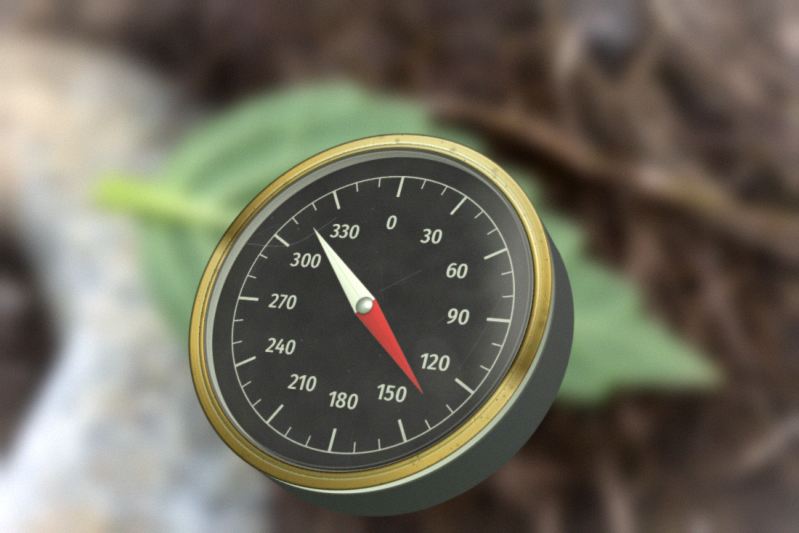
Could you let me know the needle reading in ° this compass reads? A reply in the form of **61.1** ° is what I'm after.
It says **135** °
